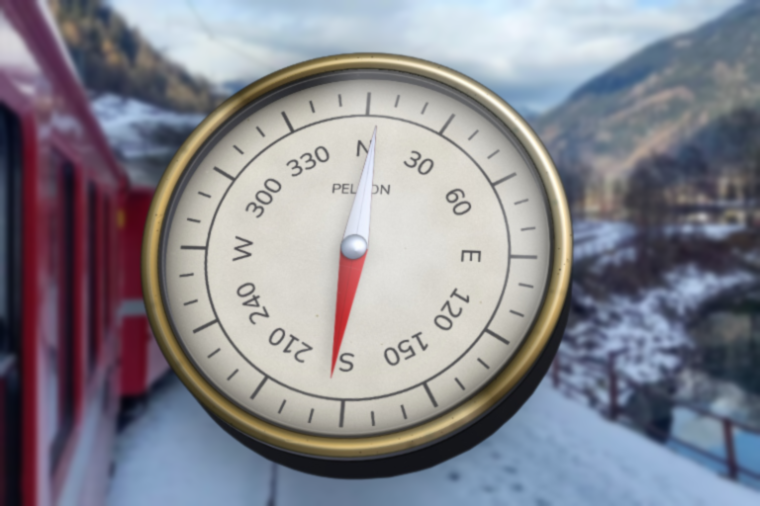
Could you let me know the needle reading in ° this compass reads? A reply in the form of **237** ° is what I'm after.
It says **185** °
